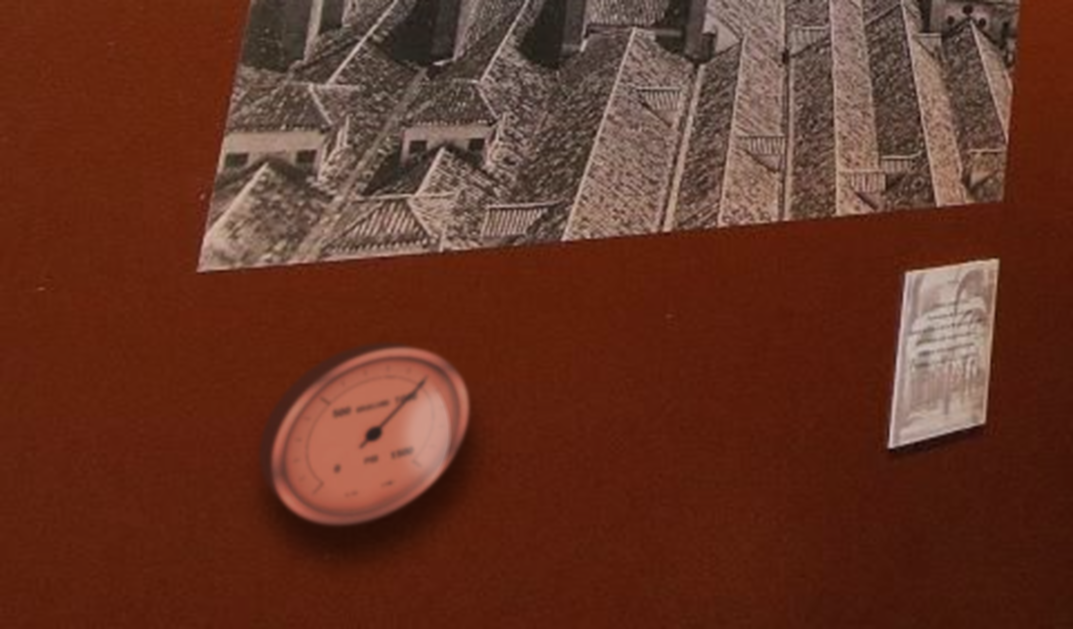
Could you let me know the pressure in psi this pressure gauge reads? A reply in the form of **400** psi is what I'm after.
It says **1000** psi
